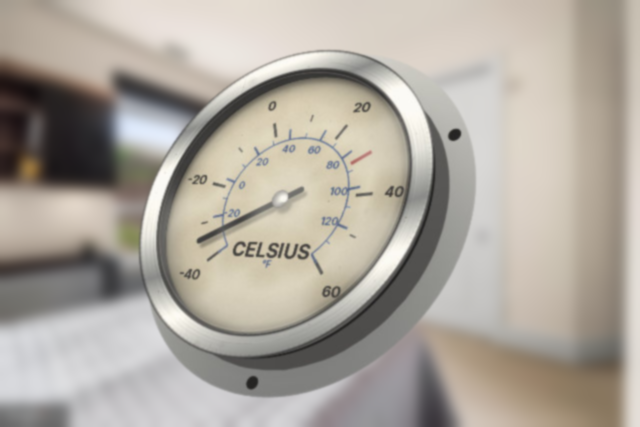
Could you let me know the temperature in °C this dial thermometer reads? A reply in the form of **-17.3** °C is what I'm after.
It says **-35** °C
